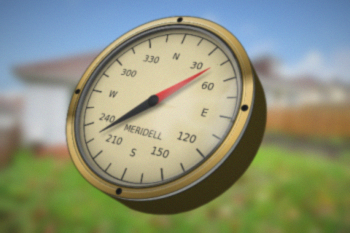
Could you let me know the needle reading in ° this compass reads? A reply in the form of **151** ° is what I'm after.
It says **45** °
